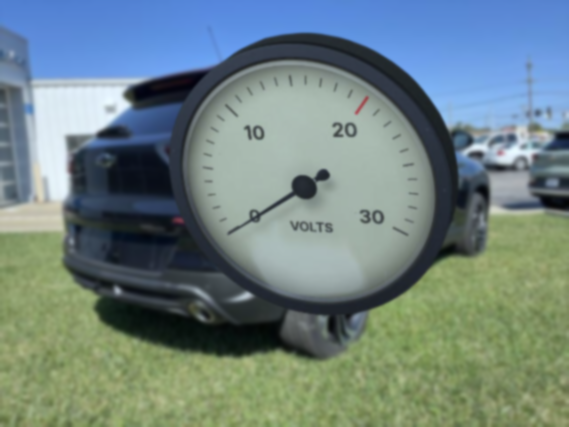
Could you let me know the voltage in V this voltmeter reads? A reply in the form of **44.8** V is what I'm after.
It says **0** V
